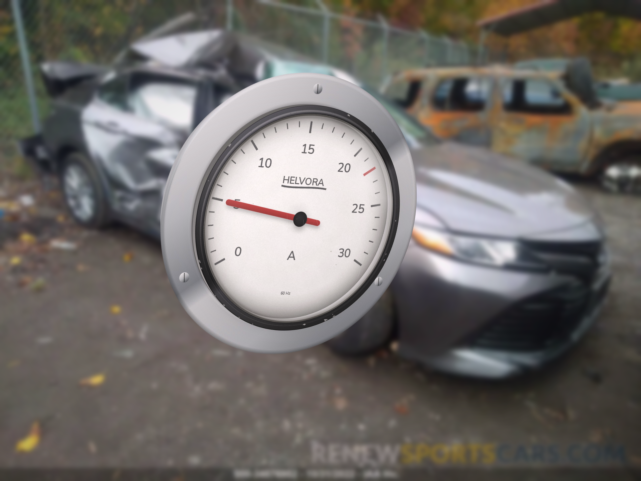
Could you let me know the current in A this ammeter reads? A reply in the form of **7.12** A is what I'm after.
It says **5** A
